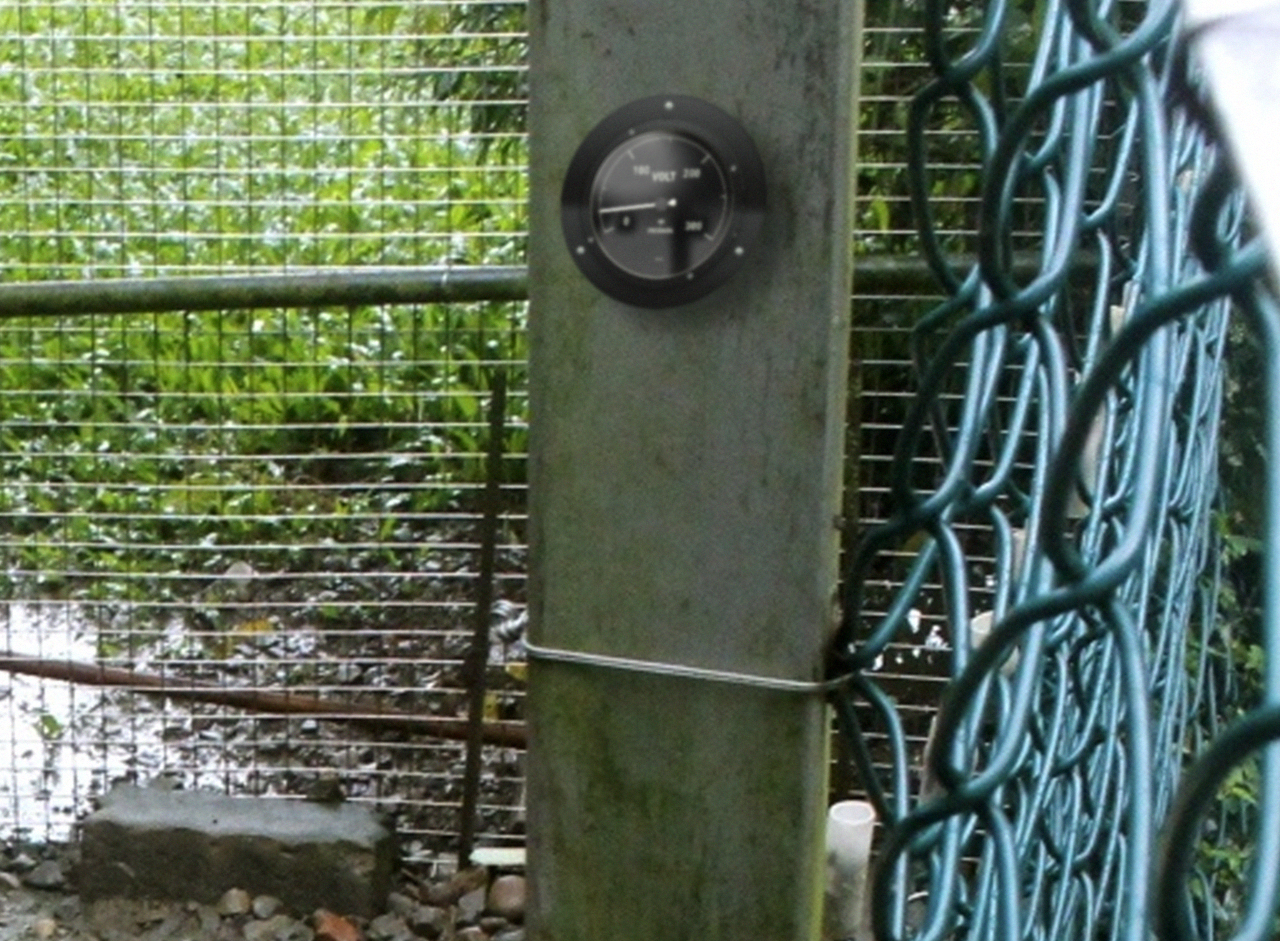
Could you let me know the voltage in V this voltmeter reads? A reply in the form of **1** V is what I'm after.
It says **25** V
